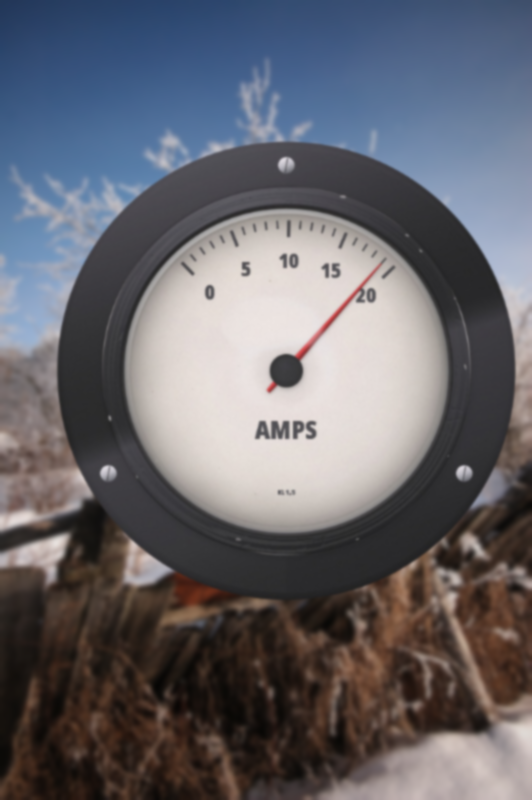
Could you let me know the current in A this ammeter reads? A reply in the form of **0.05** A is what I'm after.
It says **19** A
